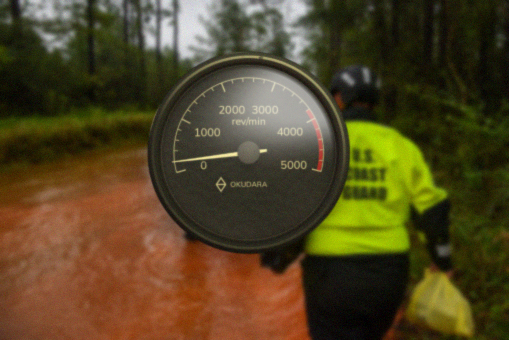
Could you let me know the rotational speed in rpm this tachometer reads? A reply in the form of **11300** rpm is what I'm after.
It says **200** rpm
